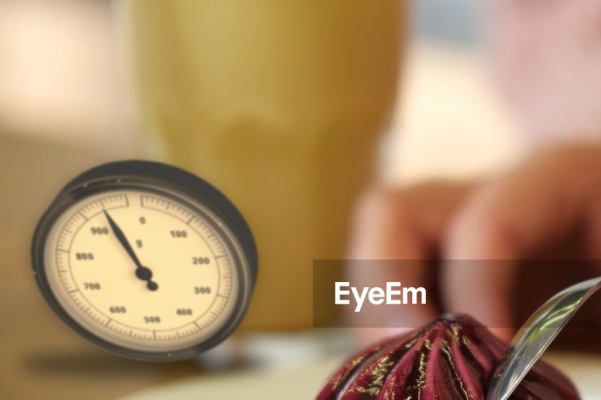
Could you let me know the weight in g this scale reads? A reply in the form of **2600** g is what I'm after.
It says **950** g
